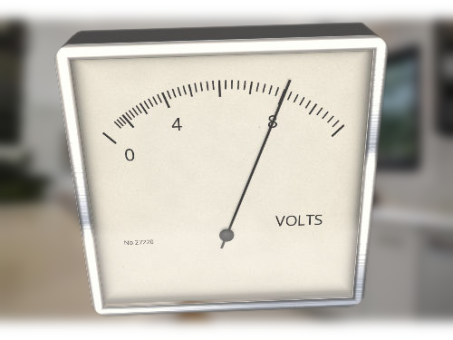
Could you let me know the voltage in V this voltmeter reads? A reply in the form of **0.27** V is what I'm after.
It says **8** V
